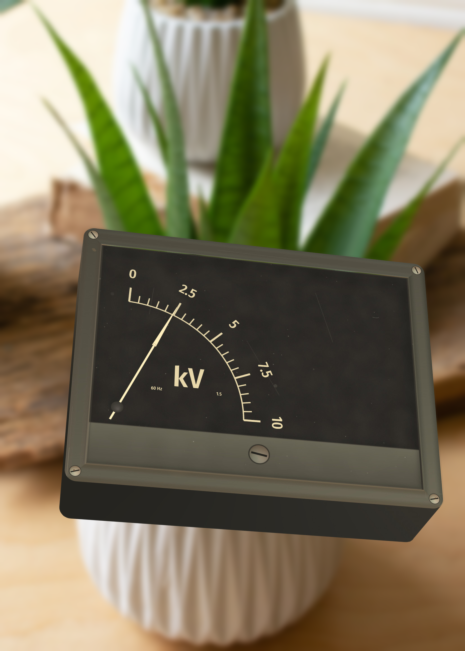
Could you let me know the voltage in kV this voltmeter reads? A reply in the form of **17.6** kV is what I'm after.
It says **2.5** kV
